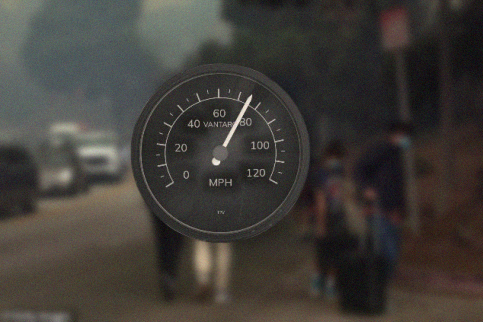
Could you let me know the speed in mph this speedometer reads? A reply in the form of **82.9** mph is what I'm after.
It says **75** mph
